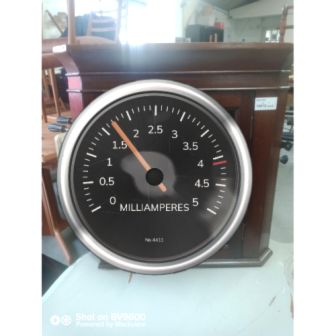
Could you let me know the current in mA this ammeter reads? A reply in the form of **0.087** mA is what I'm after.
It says **1.7** mA
